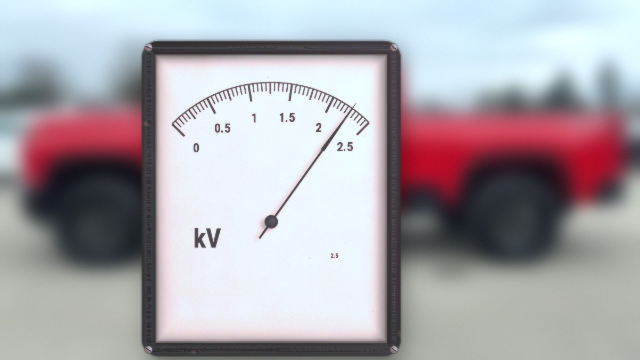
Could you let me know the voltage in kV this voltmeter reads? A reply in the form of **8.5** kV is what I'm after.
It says **2.25** kV
